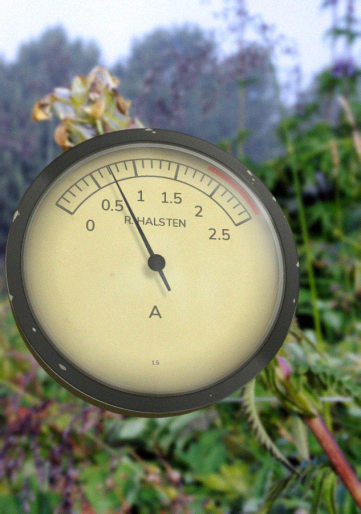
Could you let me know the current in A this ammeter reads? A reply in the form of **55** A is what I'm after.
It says **0.7** A
